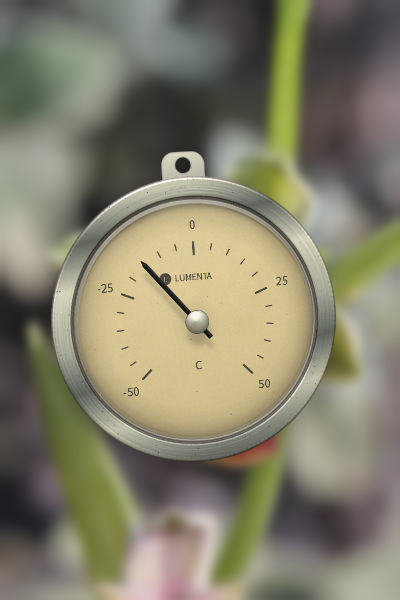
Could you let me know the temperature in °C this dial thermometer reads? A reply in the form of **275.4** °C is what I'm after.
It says **-15** °C
